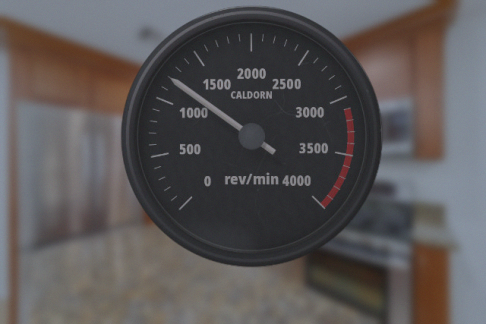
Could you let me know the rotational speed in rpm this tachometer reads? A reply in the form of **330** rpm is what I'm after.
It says **1200** rpm
